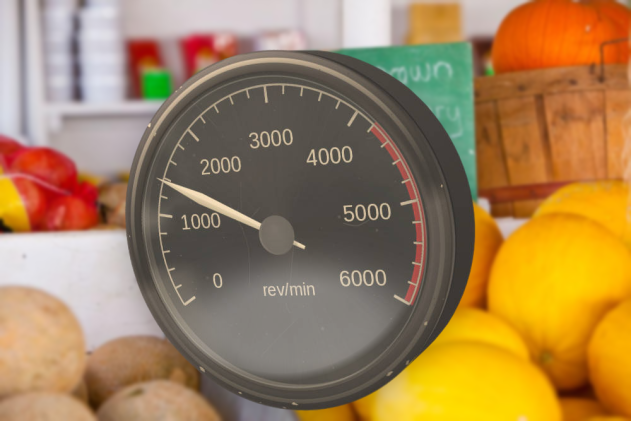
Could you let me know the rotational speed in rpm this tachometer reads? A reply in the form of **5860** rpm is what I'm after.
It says **1400** rpm
